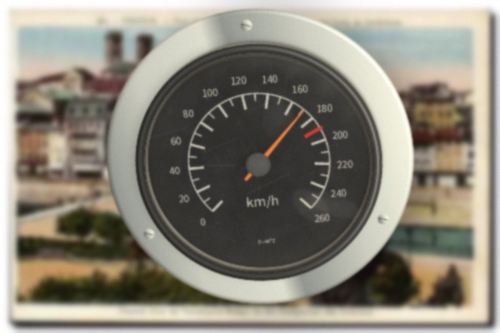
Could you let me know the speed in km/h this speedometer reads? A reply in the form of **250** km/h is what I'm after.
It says **170** km/h
